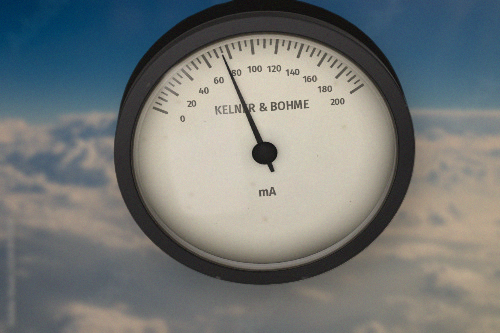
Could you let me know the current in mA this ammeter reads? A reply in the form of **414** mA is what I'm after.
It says **75** mA
